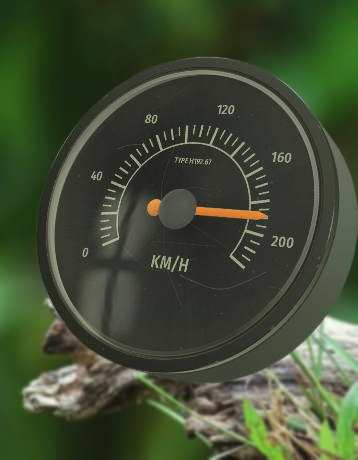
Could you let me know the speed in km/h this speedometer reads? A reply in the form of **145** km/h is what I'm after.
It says **190** km/h
